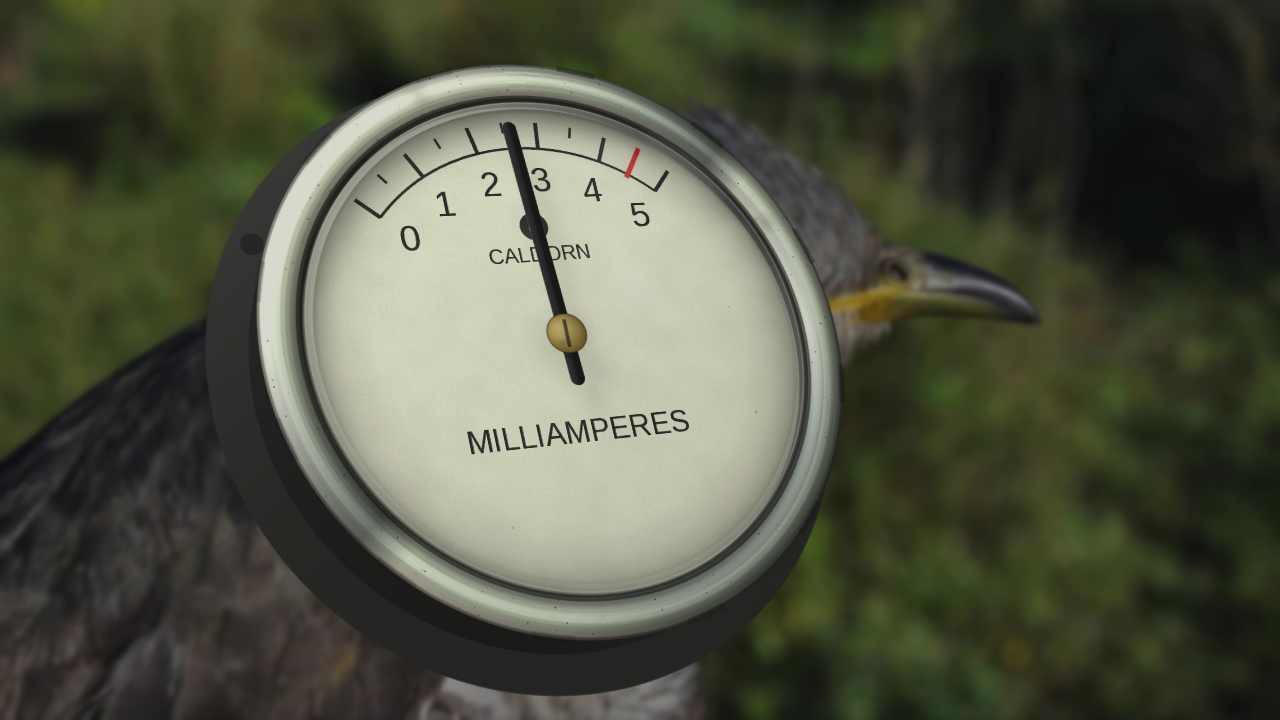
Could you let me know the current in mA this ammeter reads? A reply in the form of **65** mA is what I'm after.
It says **2.5** mA
